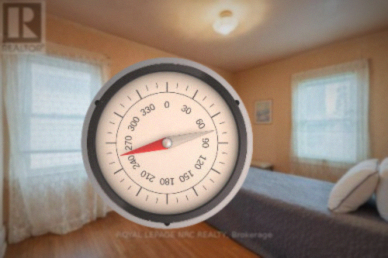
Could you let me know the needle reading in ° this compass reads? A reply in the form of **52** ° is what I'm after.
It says **255** °
